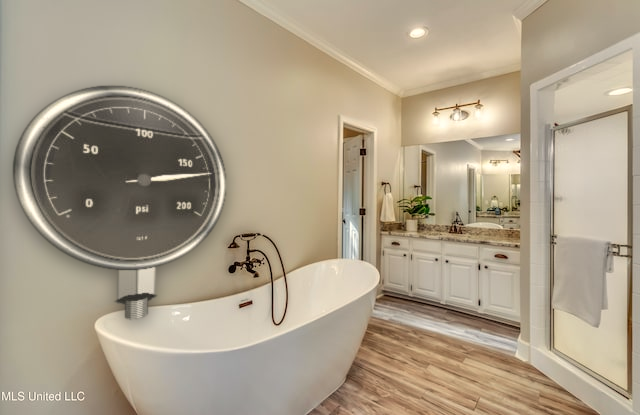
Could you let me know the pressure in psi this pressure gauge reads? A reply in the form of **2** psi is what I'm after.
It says **165** psi
